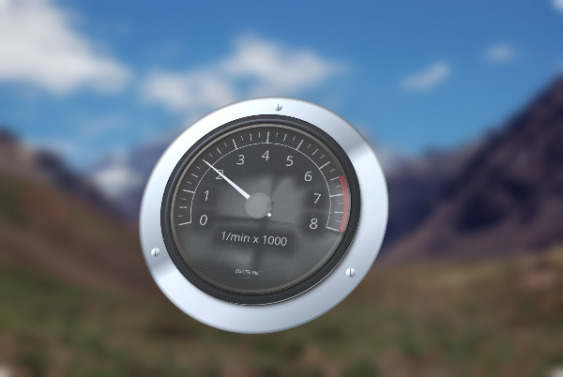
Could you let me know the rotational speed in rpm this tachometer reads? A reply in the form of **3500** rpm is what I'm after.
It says **2000** rpm
